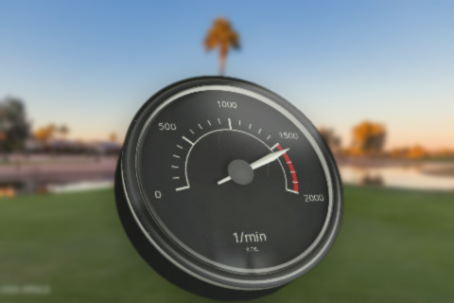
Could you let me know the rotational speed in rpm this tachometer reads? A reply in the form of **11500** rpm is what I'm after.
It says **1600** rpm
